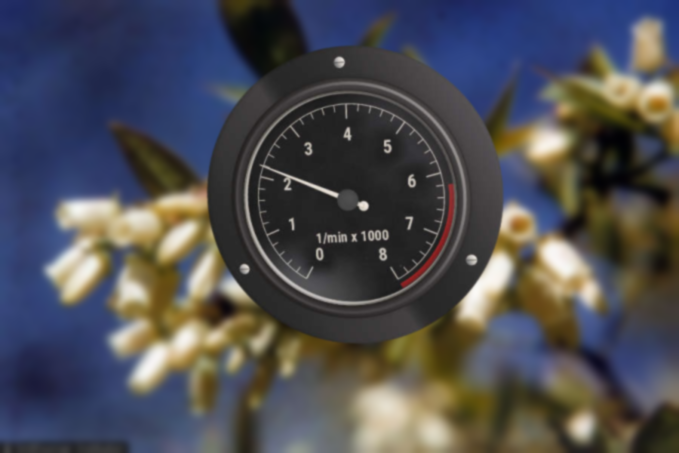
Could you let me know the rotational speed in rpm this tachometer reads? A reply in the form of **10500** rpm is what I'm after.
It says **2200** rpm
